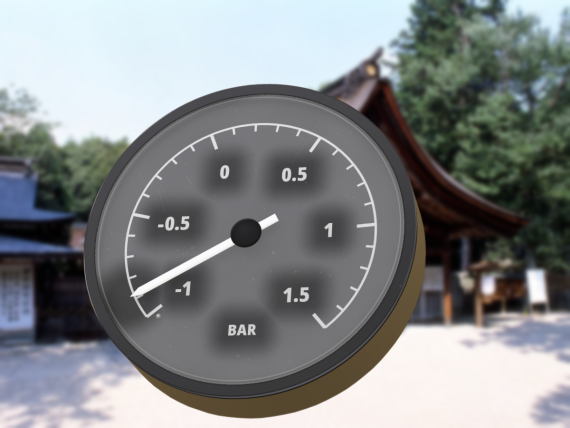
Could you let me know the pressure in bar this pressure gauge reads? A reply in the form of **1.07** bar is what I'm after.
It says **-0.9** bar
